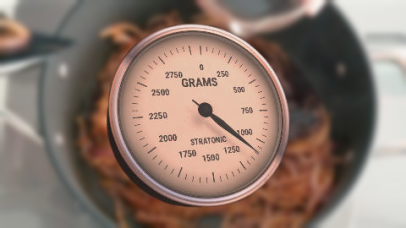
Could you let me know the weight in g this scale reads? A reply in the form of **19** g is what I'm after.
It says **1100** g
